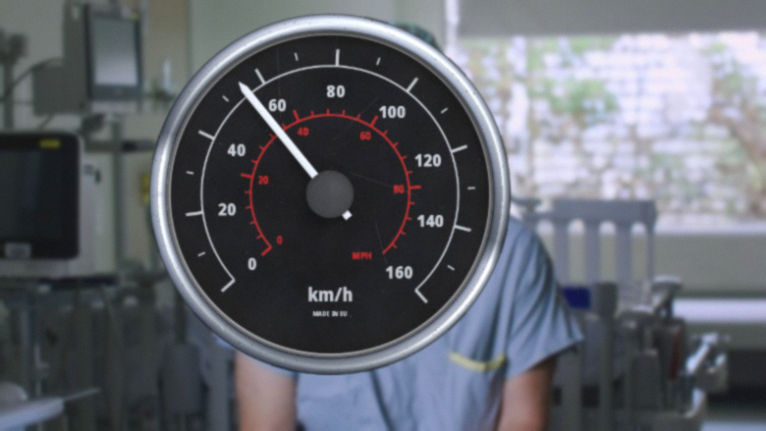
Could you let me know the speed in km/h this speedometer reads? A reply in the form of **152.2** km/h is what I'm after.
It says **55** km/h
